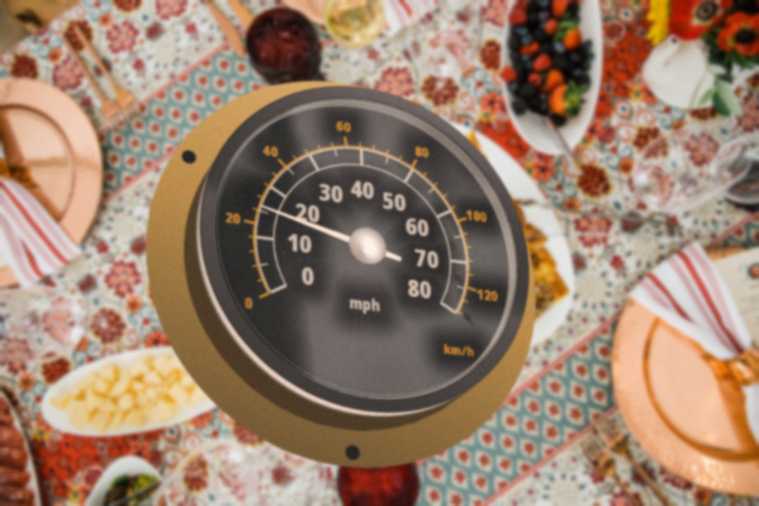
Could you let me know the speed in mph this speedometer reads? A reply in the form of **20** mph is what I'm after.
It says **15** mph
